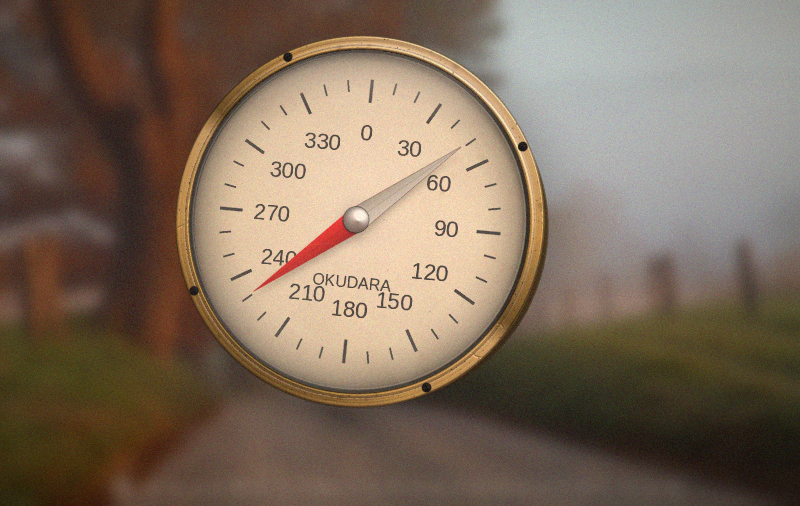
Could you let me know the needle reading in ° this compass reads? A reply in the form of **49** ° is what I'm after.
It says **230** °
